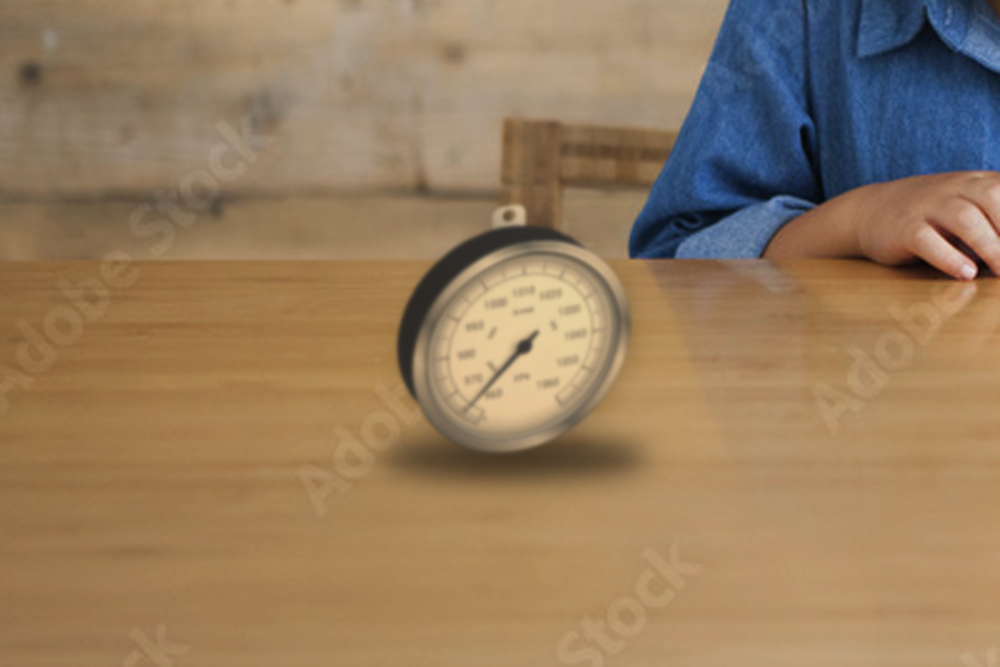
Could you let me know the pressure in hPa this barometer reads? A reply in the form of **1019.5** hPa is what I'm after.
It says **965** hPa
